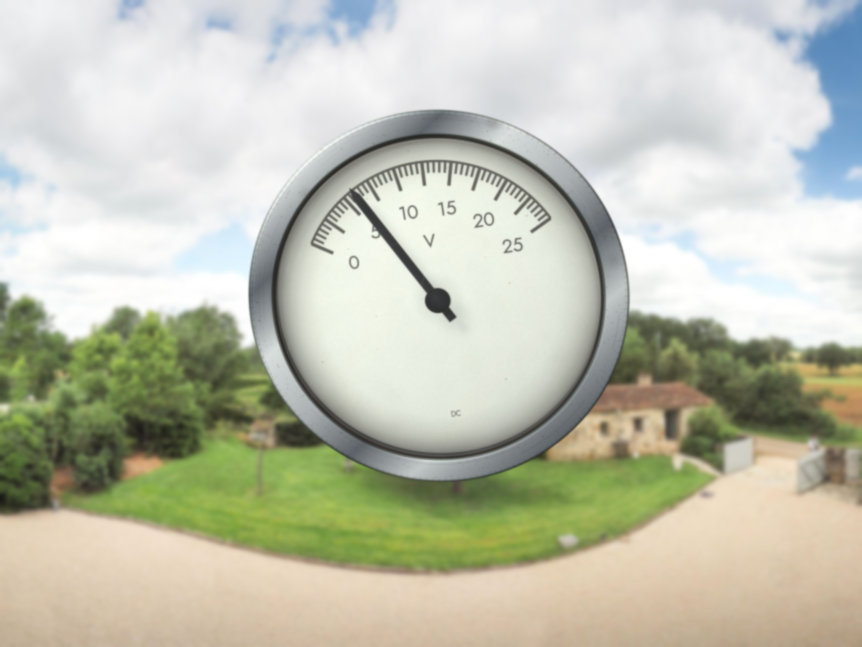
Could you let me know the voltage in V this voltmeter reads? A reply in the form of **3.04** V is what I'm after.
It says **6** V
